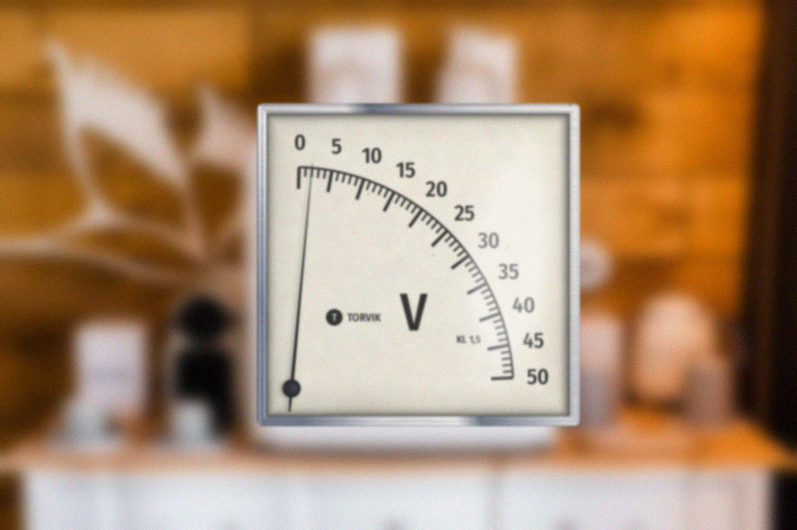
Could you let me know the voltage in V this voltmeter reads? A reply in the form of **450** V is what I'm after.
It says **2** V
